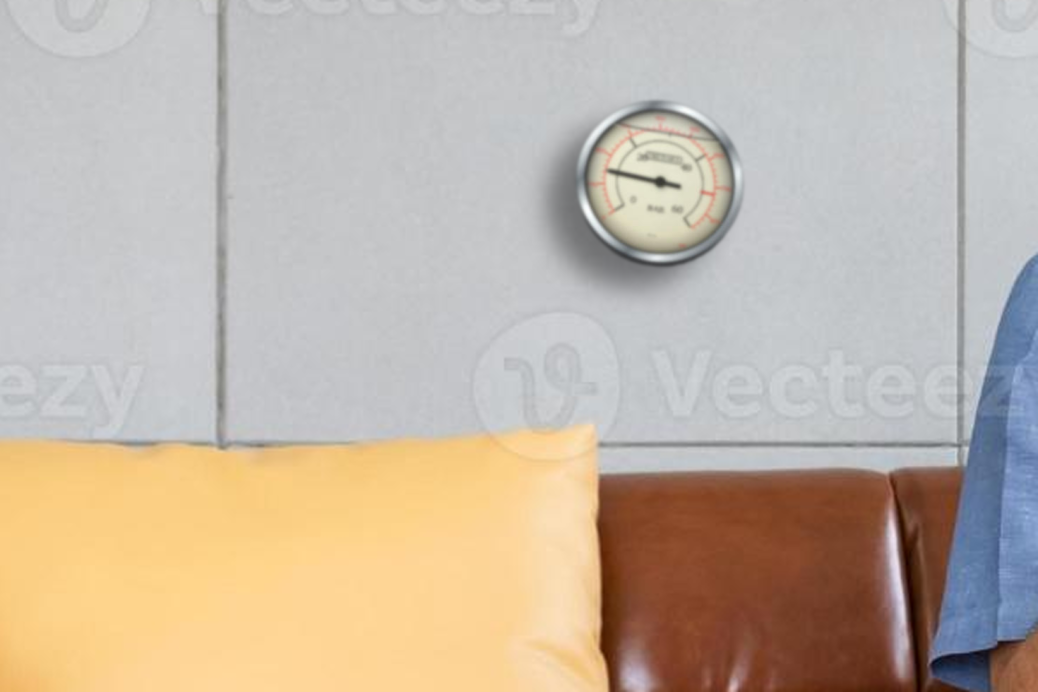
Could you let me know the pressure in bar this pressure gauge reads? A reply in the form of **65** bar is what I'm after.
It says **10** bar
